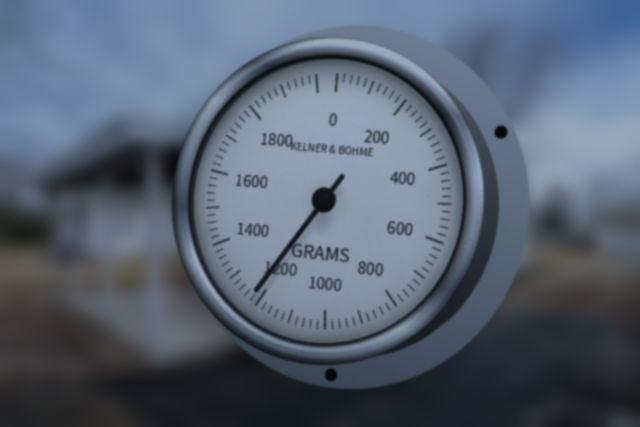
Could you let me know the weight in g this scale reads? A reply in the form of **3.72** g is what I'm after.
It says **1220** g
